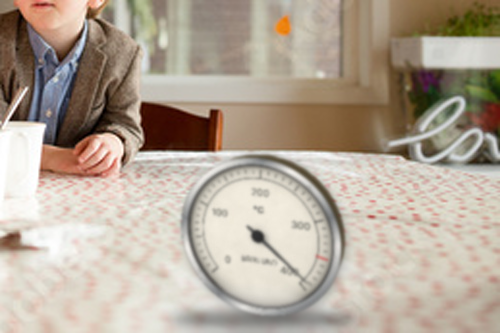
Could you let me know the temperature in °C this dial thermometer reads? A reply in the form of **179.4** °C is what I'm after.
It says **390** °C
